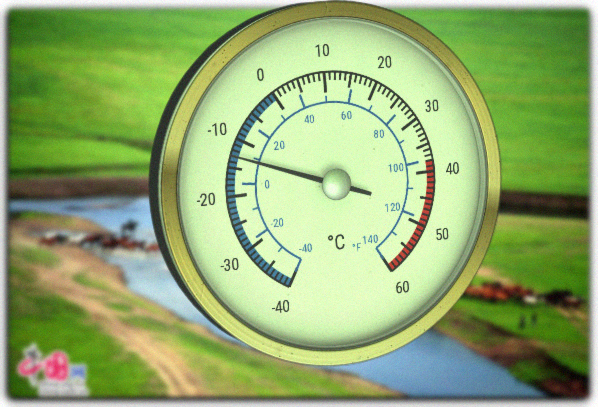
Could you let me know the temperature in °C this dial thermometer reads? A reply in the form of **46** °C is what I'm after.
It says **-13** °C
